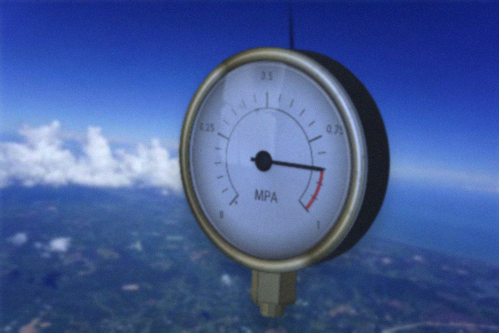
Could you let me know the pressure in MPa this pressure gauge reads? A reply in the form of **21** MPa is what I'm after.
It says **0.85** MPa
